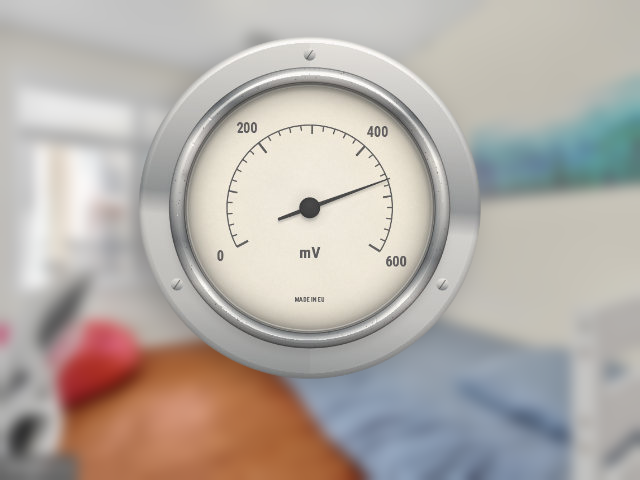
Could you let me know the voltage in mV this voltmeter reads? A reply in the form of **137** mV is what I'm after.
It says **470** mV
